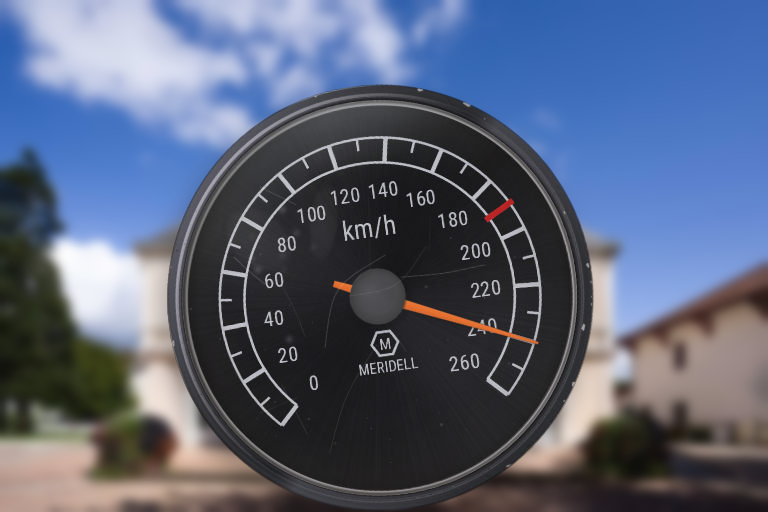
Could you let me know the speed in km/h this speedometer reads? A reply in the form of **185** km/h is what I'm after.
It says **240** km/h
